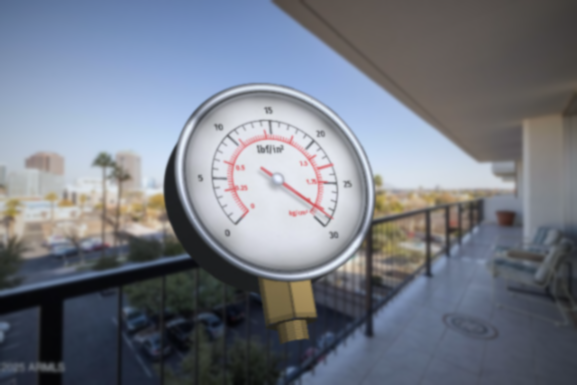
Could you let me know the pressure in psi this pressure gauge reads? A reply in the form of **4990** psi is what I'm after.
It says **29** psi
